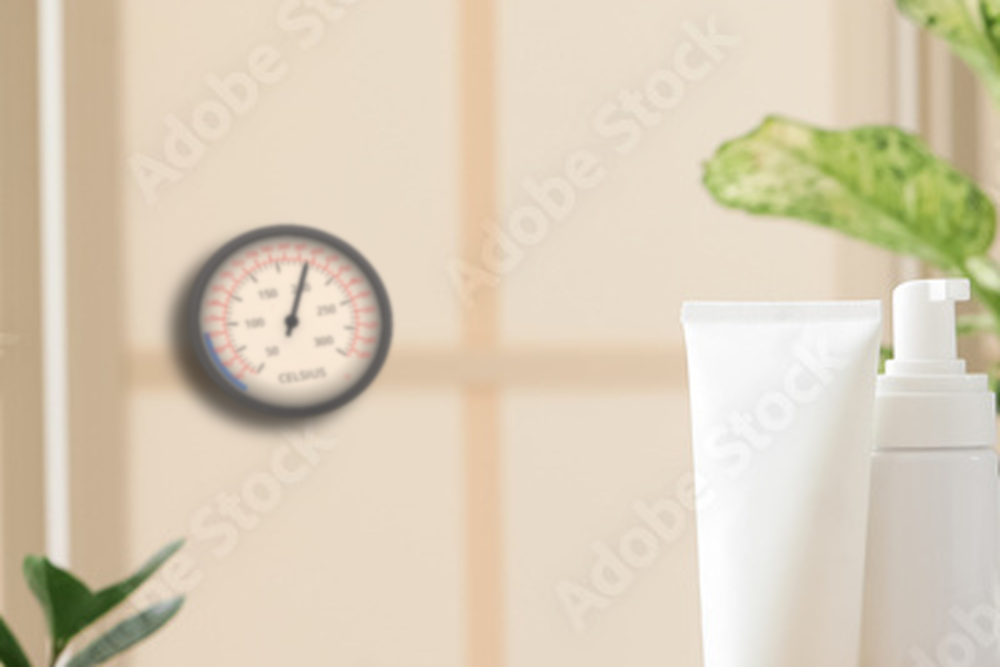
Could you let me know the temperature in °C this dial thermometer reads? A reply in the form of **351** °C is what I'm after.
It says **200** °C
